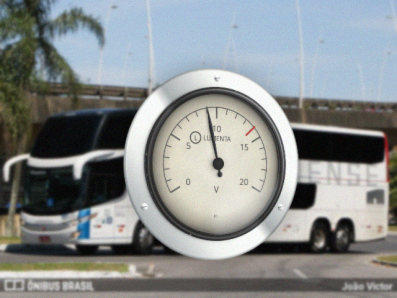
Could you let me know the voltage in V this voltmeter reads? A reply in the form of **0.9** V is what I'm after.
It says **9** V
